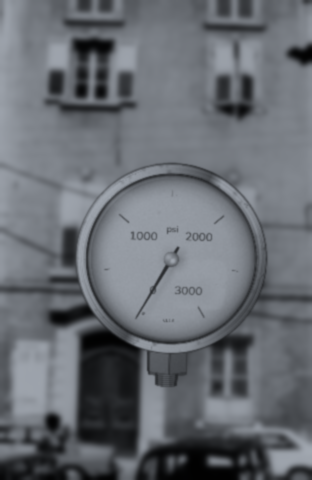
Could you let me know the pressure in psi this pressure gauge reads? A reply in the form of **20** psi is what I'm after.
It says **0** psi
